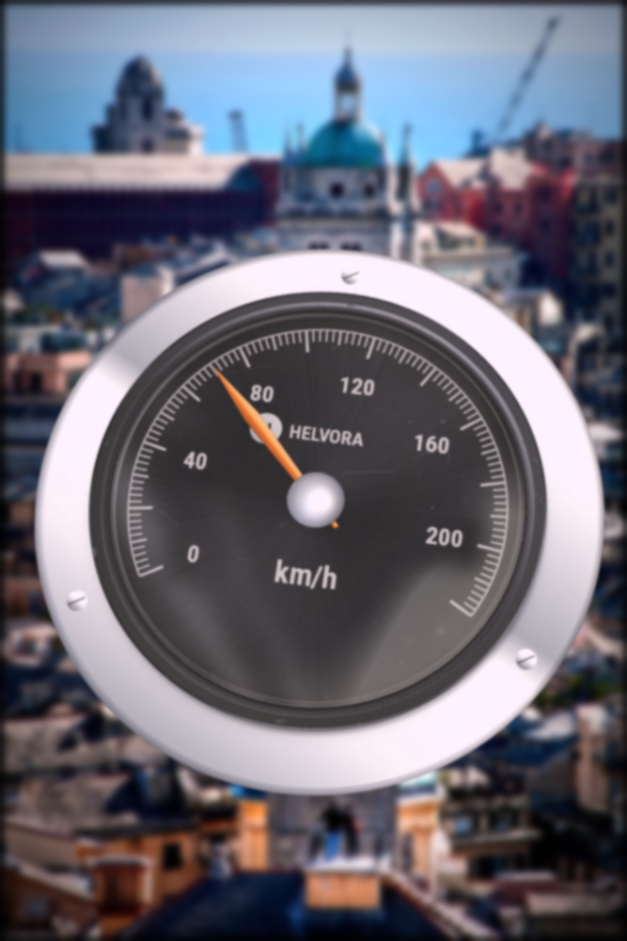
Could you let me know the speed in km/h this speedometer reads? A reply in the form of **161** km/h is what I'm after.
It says **70** km/h
